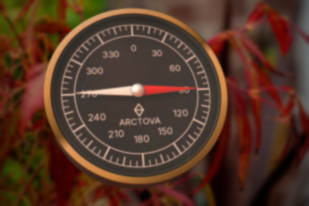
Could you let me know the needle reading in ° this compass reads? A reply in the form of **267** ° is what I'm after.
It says **90** °
